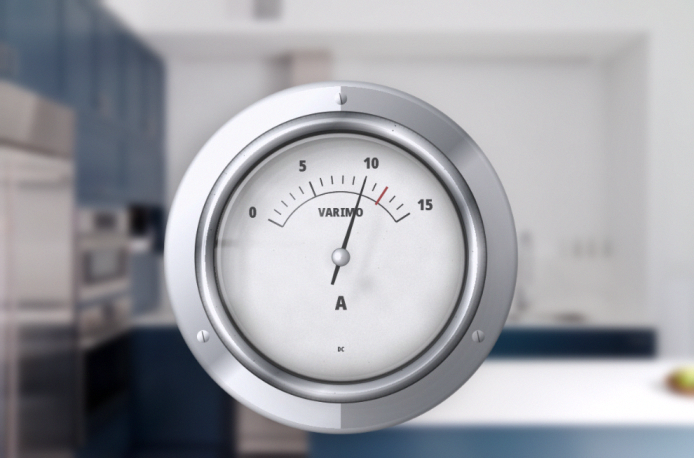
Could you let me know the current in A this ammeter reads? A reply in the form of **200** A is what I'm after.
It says **10** A
